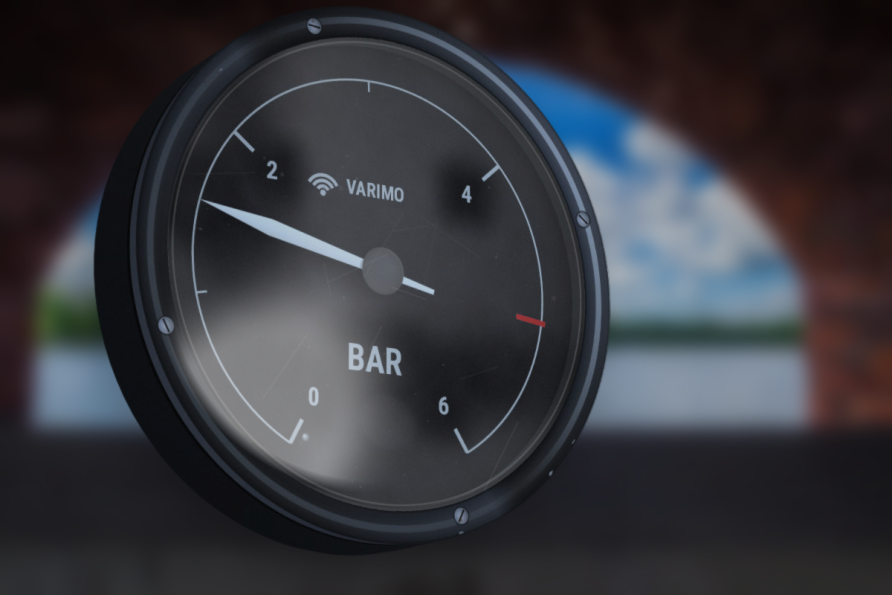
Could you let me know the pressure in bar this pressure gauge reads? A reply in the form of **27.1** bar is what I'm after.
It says **1.5** bar
